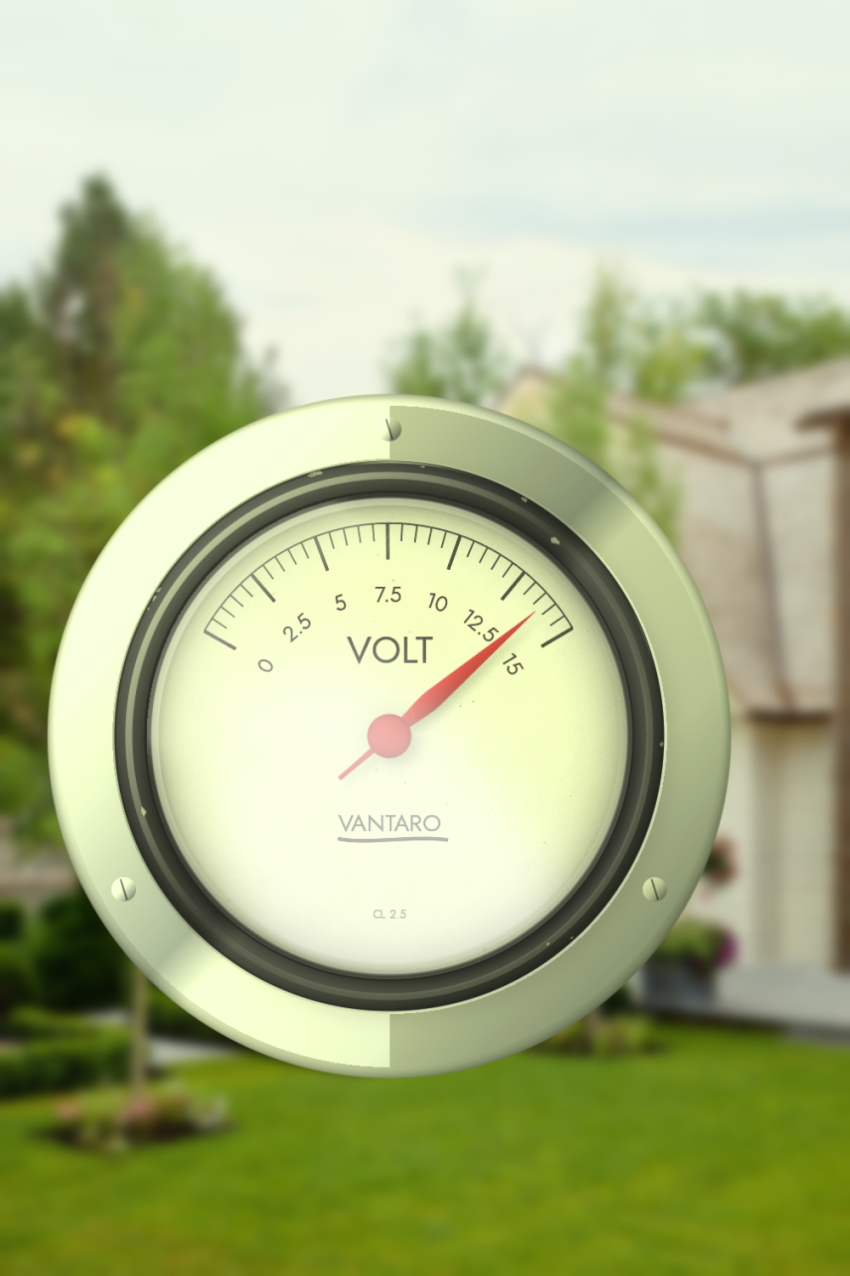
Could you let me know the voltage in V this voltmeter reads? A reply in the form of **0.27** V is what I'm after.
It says **13.75** V
